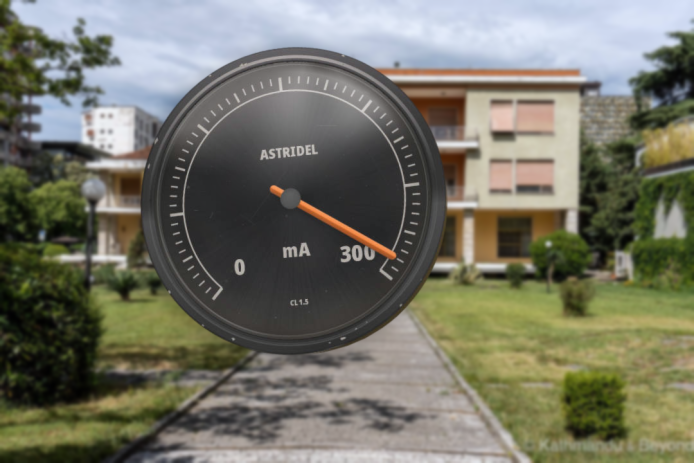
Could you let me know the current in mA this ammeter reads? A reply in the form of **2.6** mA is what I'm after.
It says **290** mA
